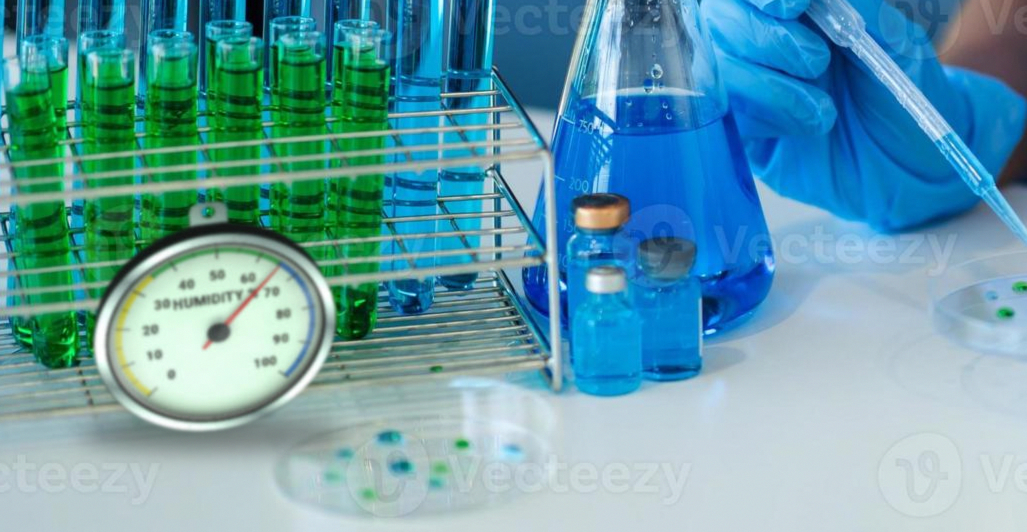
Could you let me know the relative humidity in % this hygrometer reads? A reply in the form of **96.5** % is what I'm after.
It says **65** %
